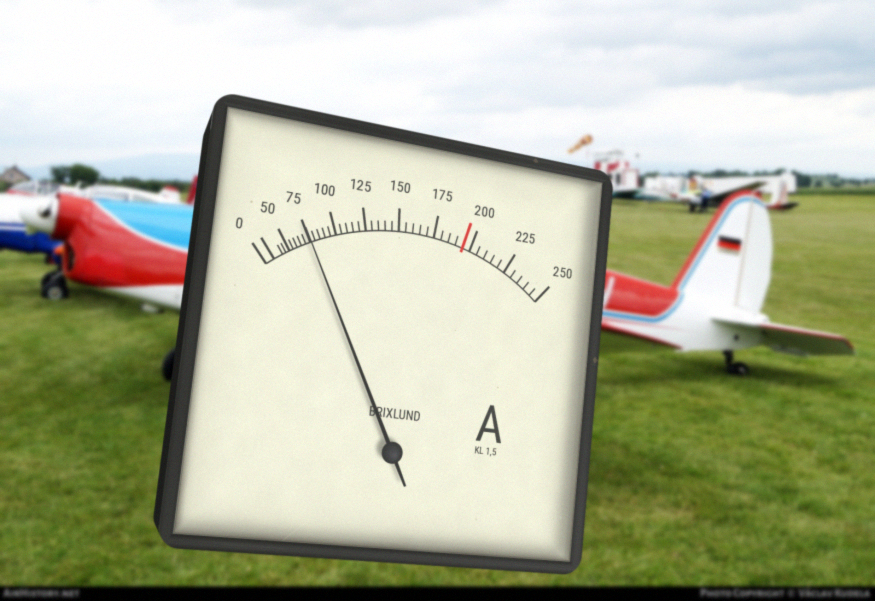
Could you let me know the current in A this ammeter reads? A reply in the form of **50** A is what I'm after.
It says **75** A
